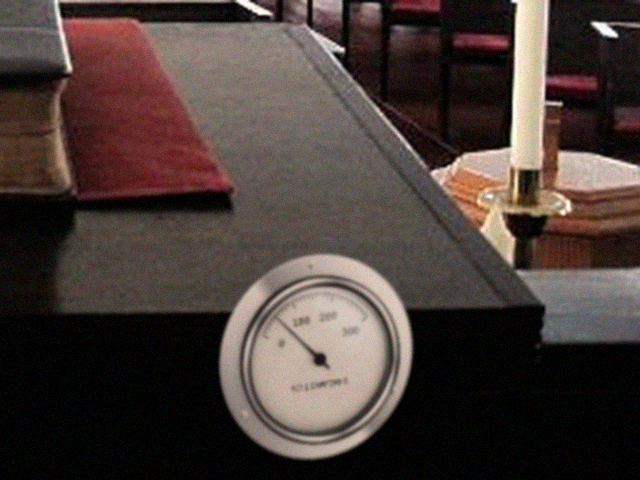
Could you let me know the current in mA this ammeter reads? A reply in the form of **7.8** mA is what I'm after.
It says **50** mA
